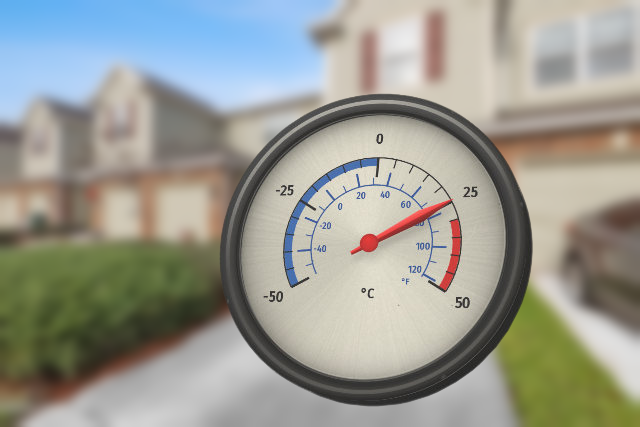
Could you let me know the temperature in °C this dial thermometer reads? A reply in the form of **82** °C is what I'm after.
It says **25** °C
